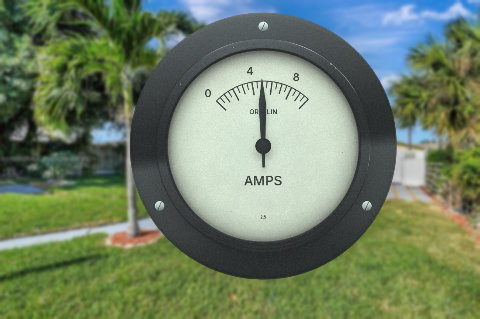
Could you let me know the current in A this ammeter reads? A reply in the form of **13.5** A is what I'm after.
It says **5** A
